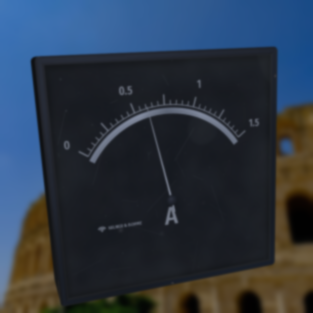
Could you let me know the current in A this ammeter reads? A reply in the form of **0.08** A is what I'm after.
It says **0.6** A
